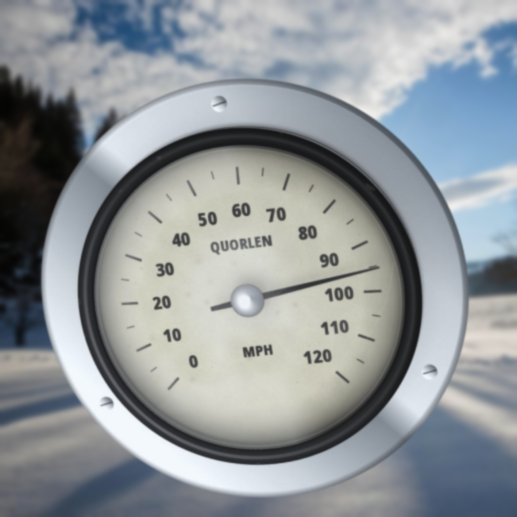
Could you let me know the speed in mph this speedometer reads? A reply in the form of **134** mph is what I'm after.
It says **95** mph
